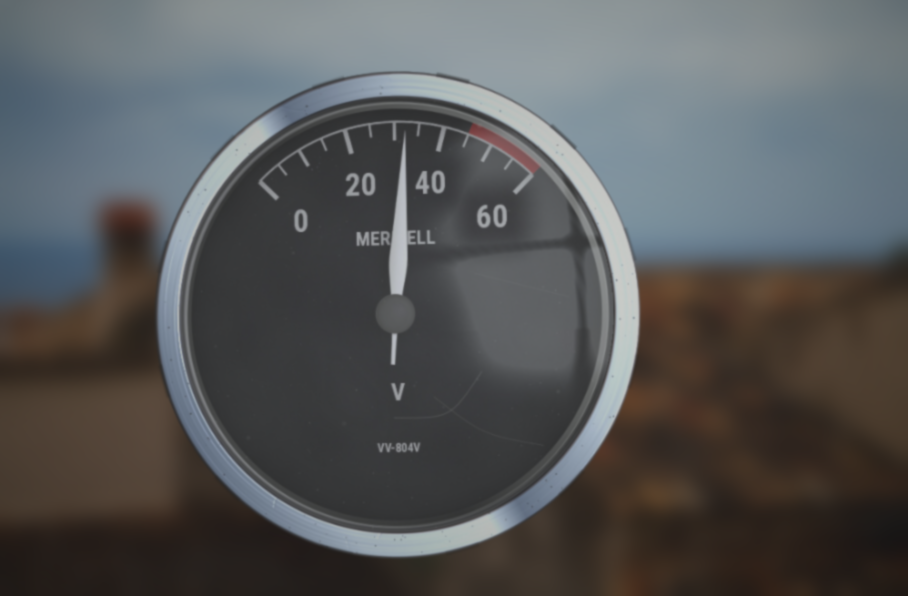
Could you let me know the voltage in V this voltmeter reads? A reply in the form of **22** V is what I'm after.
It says **32.5** V
